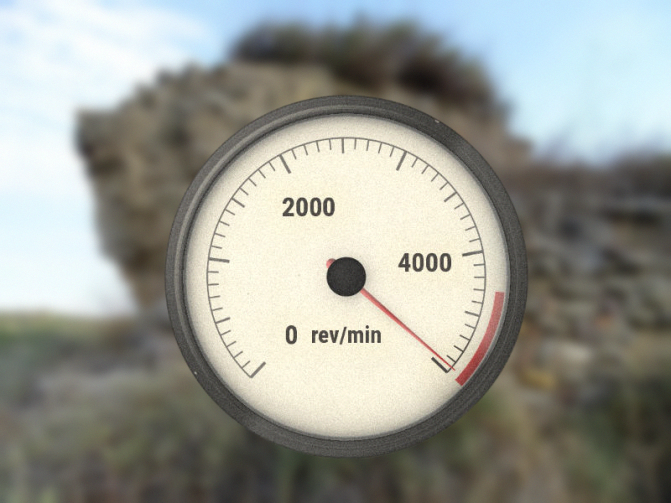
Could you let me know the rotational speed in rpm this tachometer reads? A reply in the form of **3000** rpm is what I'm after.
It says **4950** rpm
